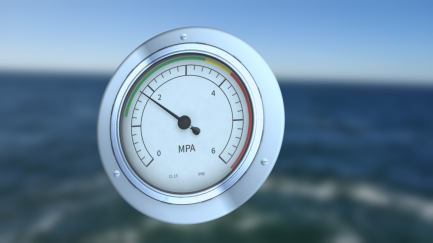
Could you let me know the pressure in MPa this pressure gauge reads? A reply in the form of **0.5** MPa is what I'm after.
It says **1.8** MPa
